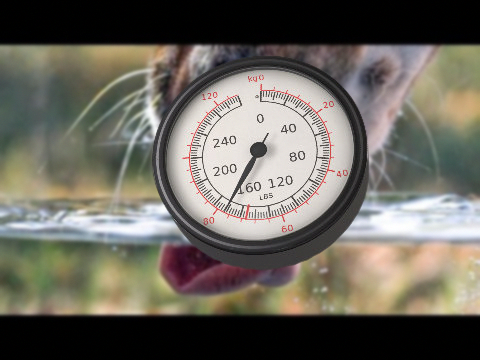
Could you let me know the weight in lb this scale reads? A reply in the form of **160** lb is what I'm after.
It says **170** lb
